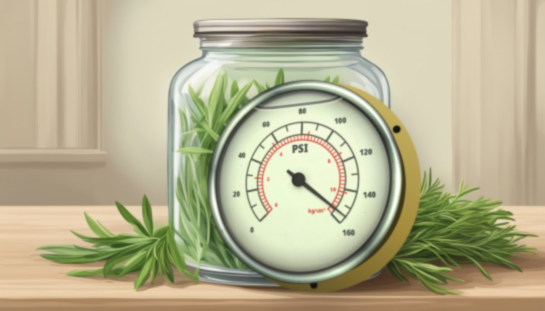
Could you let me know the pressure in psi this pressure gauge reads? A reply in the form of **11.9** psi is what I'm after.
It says **155** psi
